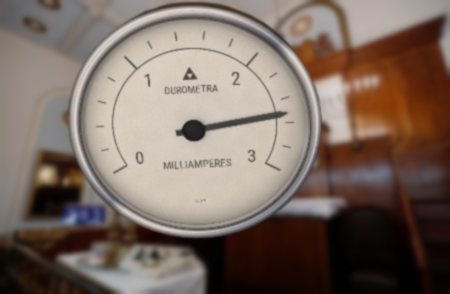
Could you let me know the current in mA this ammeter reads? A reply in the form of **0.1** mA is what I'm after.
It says **2.5** mA
